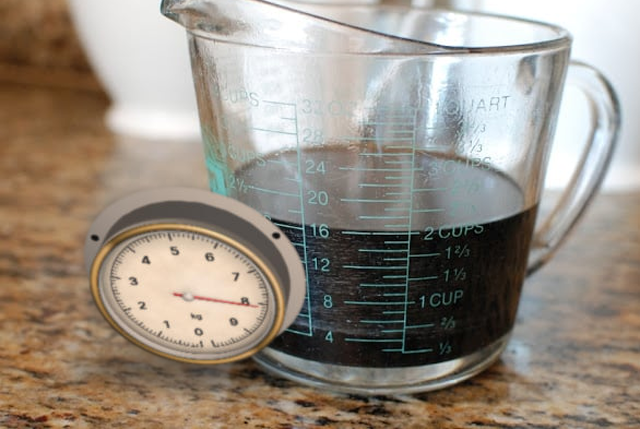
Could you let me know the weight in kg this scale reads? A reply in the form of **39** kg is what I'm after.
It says **8** kg
